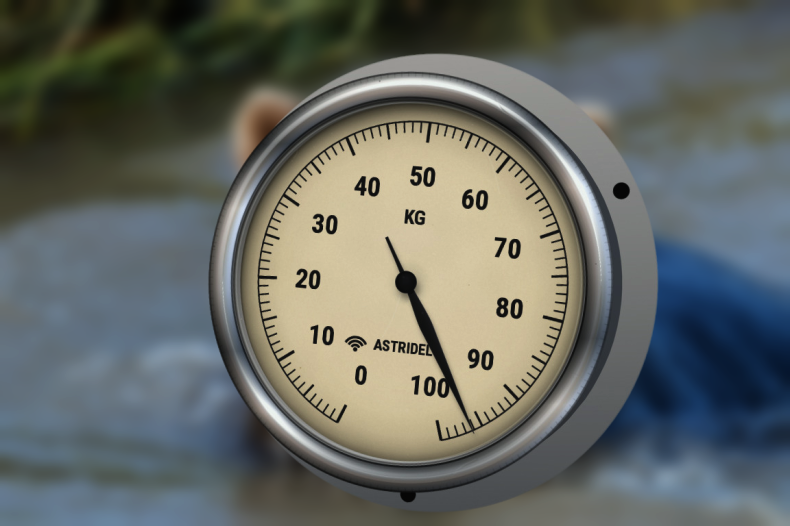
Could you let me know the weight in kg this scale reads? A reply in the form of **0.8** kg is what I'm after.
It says **96** kg
